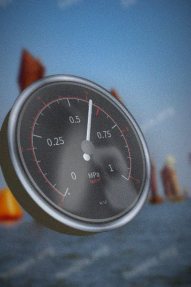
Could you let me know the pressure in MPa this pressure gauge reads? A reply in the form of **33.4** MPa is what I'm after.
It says **0.6** MPa
